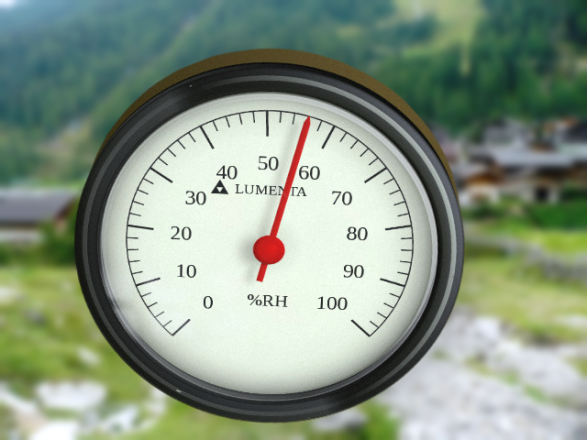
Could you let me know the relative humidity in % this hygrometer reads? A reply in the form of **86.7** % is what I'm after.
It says **56** %
